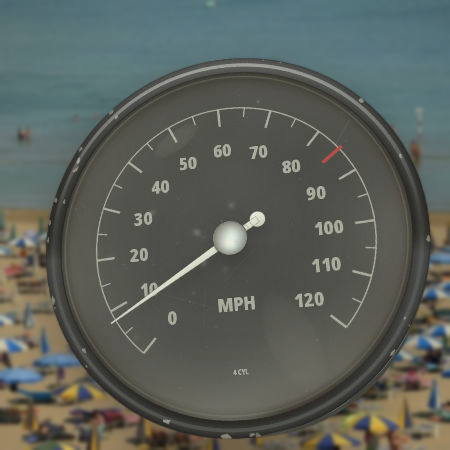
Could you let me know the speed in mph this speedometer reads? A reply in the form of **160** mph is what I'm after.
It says **7.5** mph
